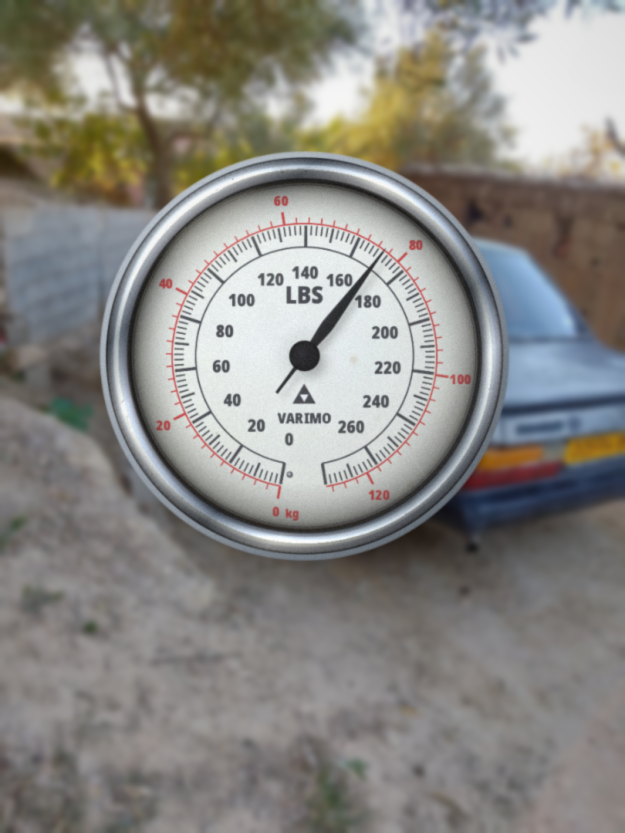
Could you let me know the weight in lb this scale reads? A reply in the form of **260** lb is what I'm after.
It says **170** lb
